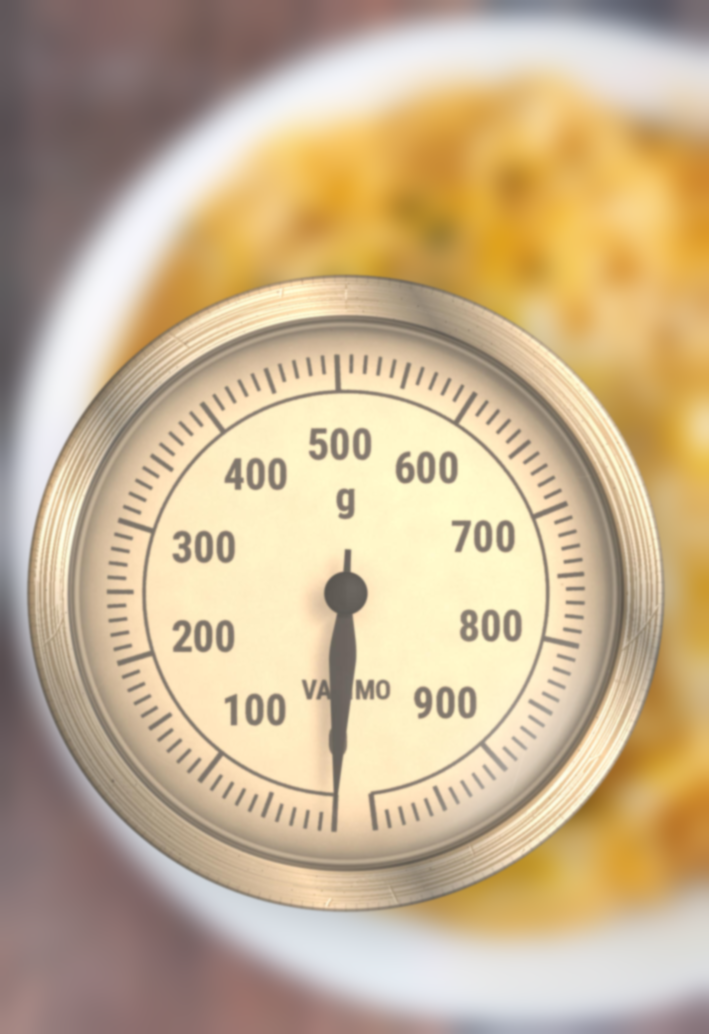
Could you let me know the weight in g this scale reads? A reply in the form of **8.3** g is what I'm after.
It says **0** g
